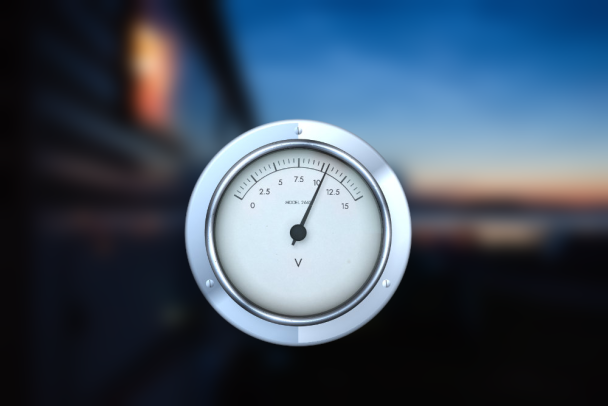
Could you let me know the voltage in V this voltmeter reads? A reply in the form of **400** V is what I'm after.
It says **10.5** V
